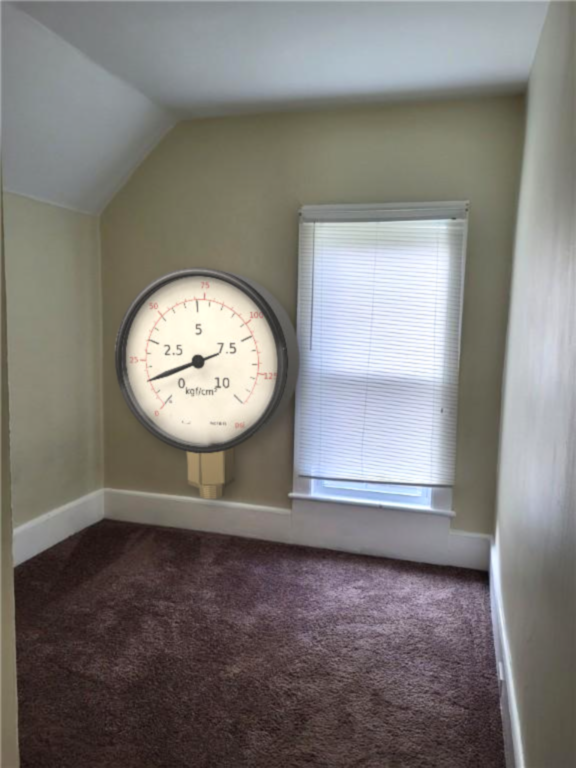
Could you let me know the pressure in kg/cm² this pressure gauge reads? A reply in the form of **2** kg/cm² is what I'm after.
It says **1** kg/cm²
